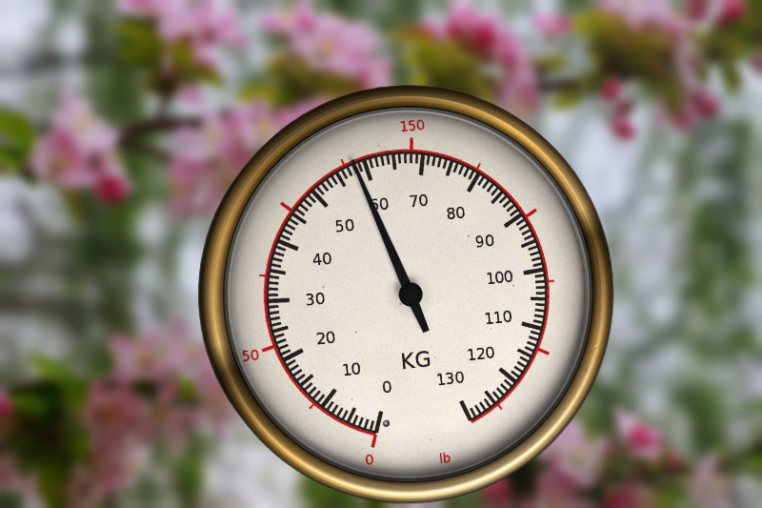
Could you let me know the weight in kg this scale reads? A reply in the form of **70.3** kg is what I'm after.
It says **58** kg
